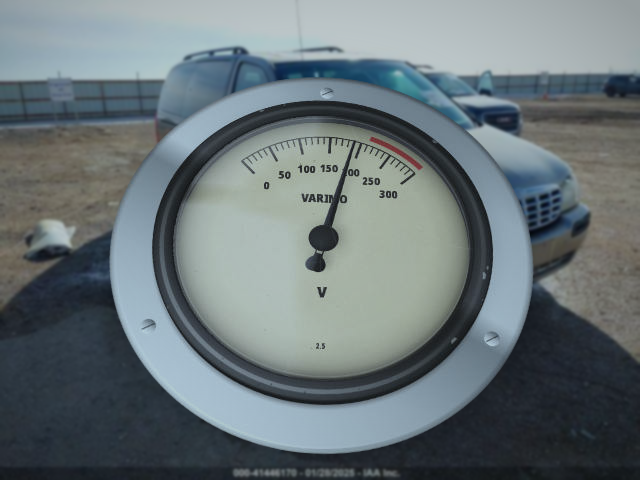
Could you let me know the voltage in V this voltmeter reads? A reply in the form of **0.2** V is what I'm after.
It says **190** V
